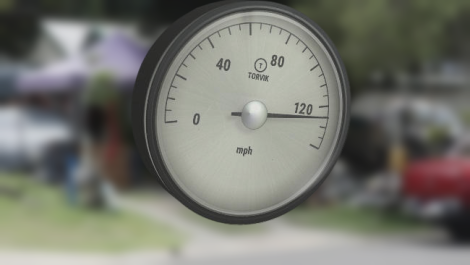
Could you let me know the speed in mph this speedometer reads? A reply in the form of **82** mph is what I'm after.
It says **125** mph
